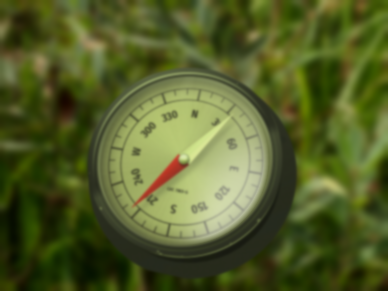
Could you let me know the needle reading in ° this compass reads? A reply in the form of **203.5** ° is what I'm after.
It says **215** °
